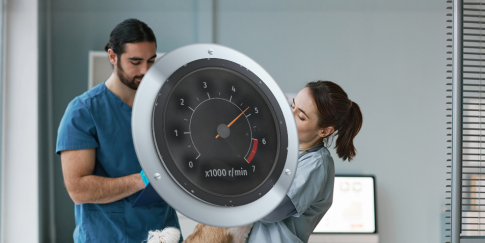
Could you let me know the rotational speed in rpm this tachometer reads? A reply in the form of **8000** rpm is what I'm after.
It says **4750** rpm
